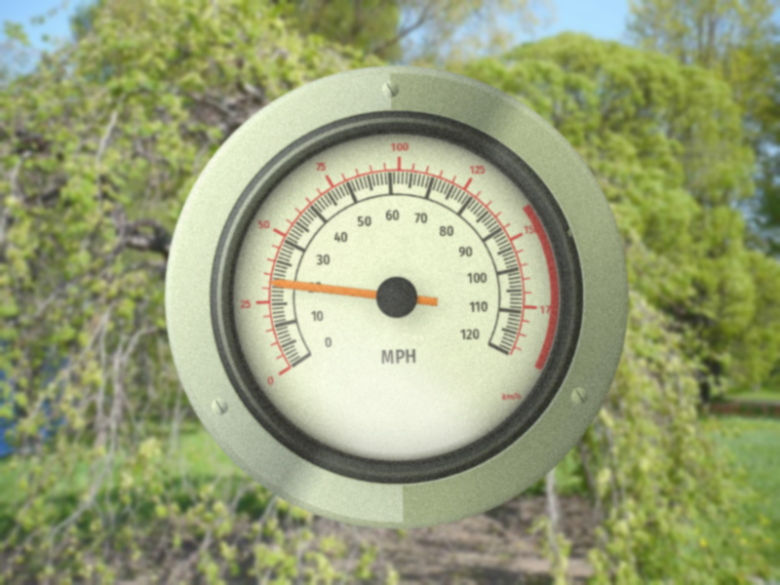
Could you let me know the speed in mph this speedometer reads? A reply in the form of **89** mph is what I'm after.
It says **20** mph
